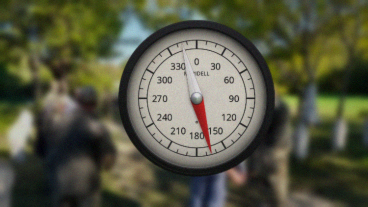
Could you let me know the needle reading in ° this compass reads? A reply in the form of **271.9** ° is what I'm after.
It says **165** °
